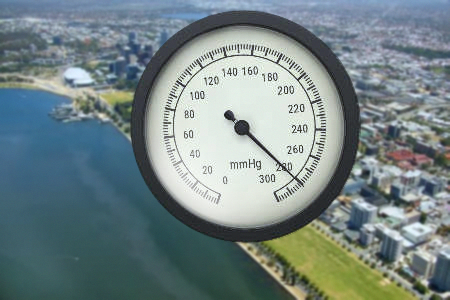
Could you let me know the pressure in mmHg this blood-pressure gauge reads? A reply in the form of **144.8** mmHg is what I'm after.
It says **280** mmHg
